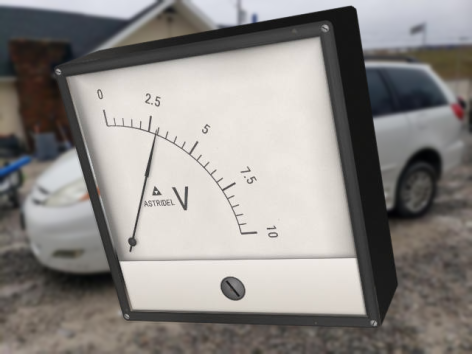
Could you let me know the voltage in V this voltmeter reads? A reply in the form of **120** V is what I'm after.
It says **3** V
